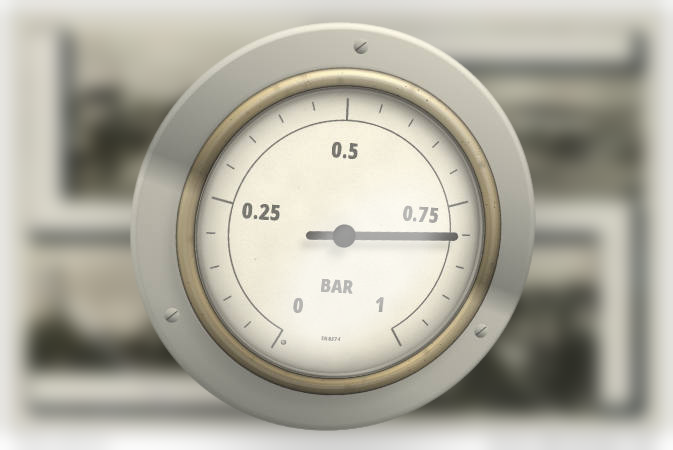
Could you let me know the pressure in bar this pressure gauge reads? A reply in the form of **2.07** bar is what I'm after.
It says **0.8** bar
